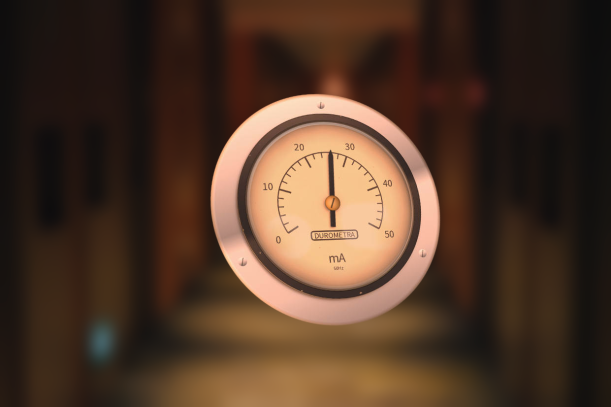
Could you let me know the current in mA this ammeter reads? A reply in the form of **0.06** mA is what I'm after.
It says **26** mA
